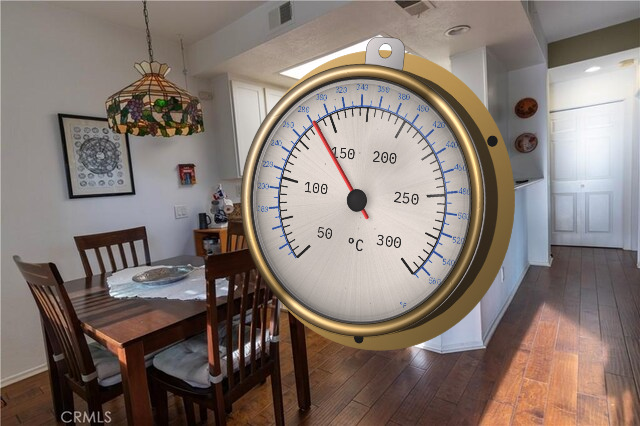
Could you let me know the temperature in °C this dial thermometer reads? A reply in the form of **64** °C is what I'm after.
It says **140** °C
